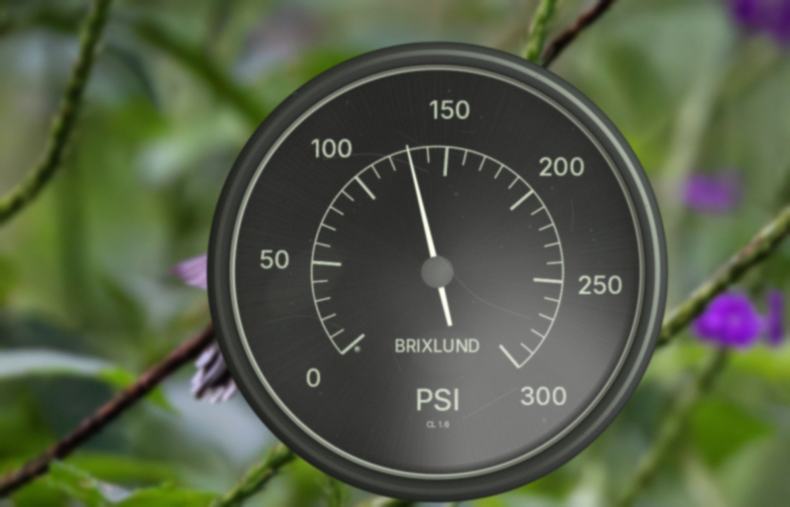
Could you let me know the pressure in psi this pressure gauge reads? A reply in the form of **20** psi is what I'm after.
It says **130** psi
